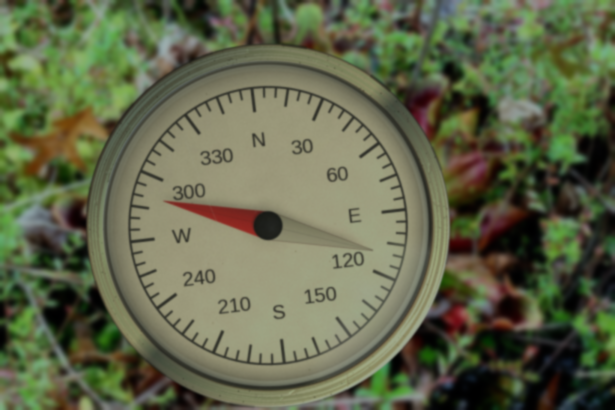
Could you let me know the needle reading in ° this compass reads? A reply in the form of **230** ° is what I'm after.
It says **290** °
